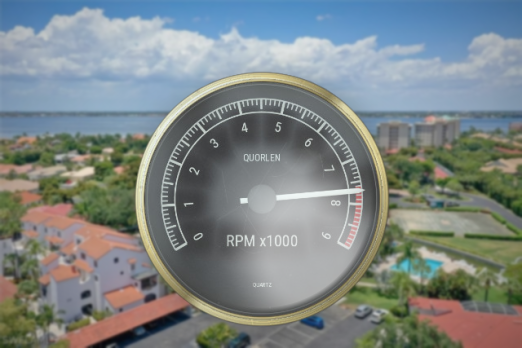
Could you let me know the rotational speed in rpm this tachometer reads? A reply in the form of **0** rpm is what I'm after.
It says **7700** rpm
